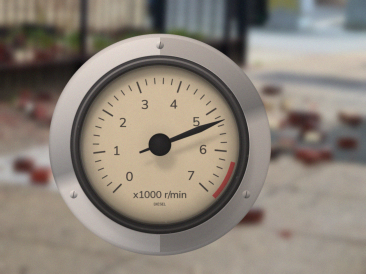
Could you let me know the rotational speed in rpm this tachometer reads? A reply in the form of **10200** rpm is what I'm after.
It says **5300** rpm
